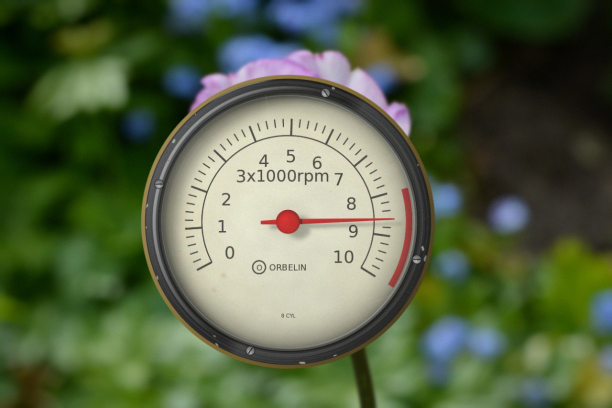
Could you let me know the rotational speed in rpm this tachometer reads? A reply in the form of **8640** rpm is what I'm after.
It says **8600** rpm
